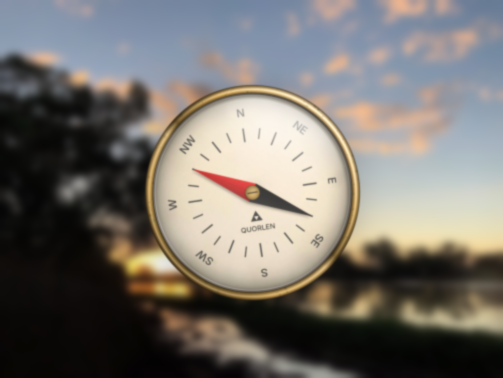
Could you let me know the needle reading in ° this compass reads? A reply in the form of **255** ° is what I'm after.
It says **300** °
